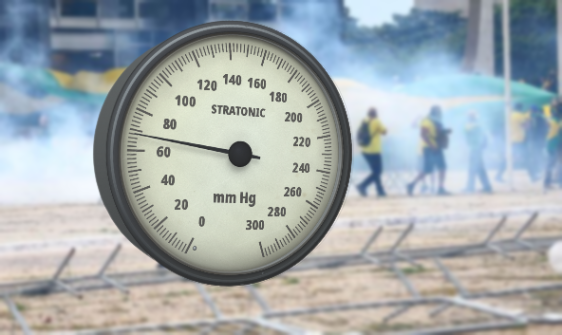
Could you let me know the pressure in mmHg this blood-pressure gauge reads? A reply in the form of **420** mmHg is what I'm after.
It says **68** mmHg
